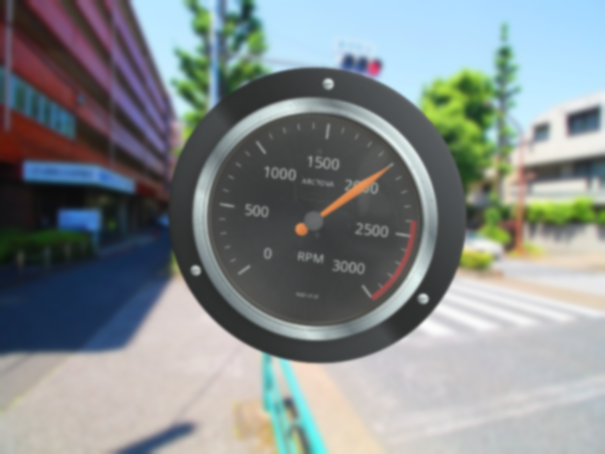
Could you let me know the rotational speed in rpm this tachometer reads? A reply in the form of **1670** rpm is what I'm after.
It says **2000** rpm
